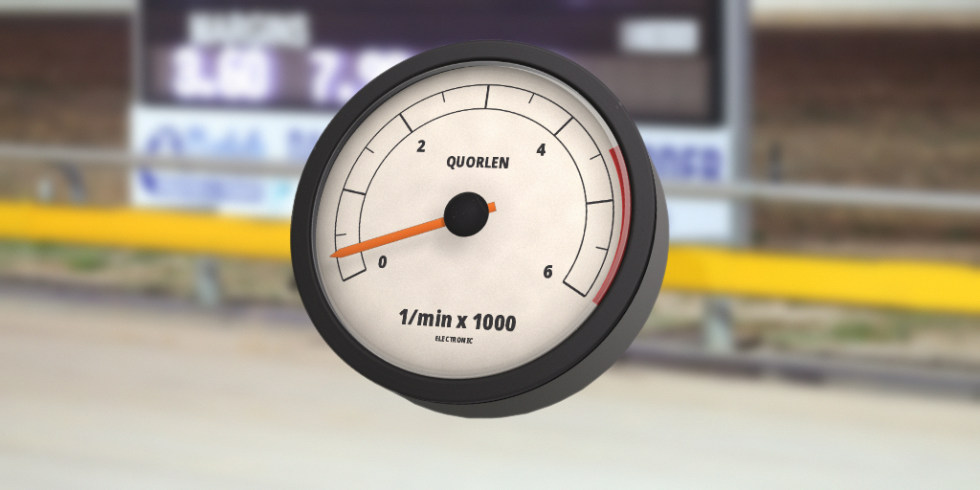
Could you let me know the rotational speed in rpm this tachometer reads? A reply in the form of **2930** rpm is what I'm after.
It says **250** rpm
